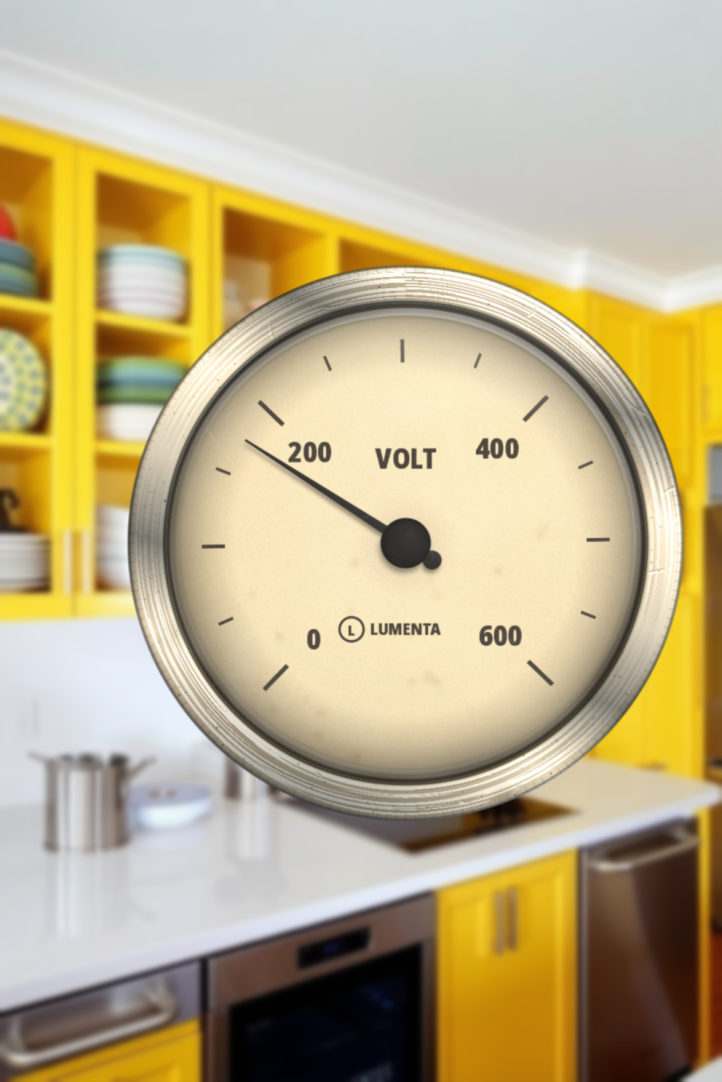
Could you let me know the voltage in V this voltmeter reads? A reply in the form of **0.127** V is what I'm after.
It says **175** V
